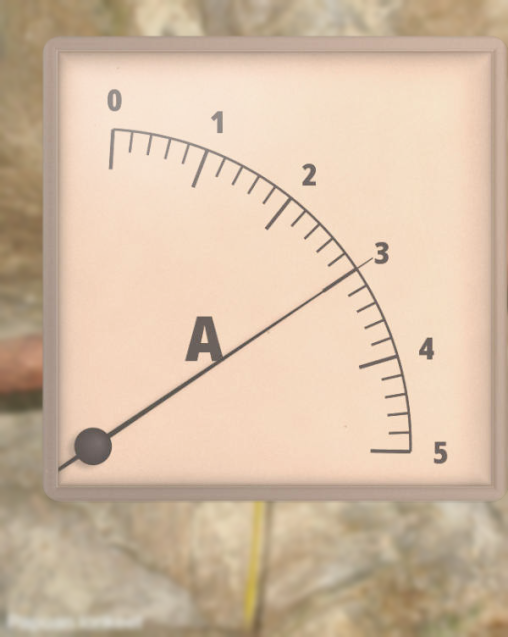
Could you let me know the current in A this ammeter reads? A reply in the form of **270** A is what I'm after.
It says **3** A
